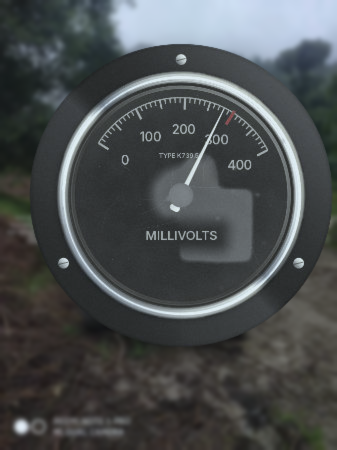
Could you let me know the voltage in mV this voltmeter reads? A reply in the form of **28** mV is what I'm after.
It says **280** mV
